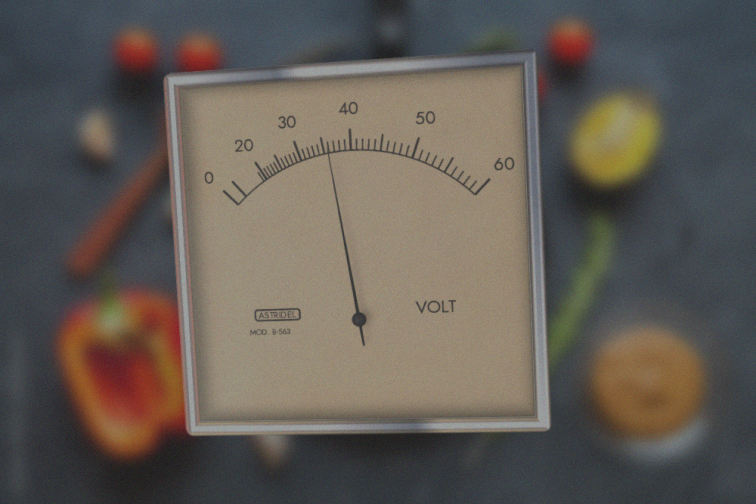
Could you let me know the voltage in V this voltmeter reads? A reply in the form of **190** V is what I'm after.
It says **36** V
